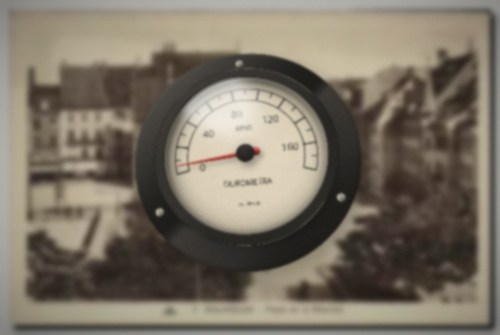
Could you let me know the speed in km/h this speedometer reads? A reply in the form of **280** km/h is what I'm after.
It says **5** km/h
